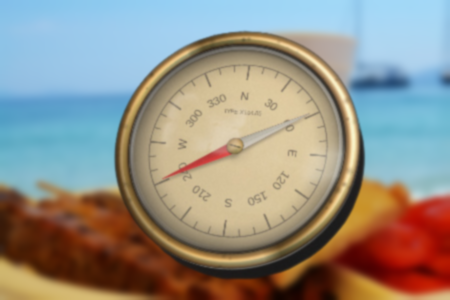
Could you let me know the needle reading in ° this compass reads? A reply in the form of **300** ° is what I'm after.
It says **240** °
